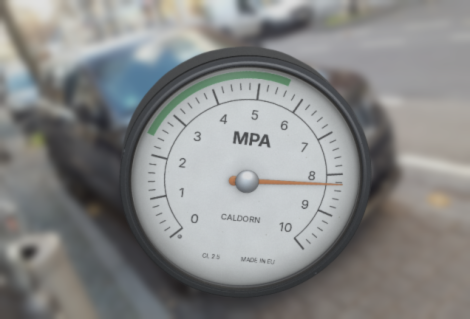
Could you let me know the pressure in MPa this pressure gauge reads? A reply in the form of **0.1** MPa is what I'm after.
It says **8.2** MPa
